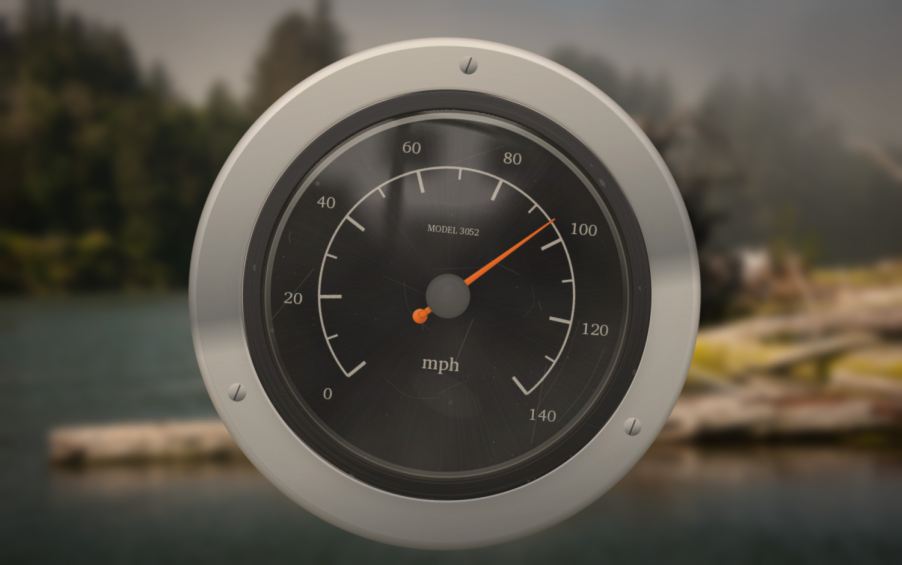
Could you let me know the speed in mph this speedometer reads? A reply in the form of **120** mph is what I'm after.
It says **95** mph
